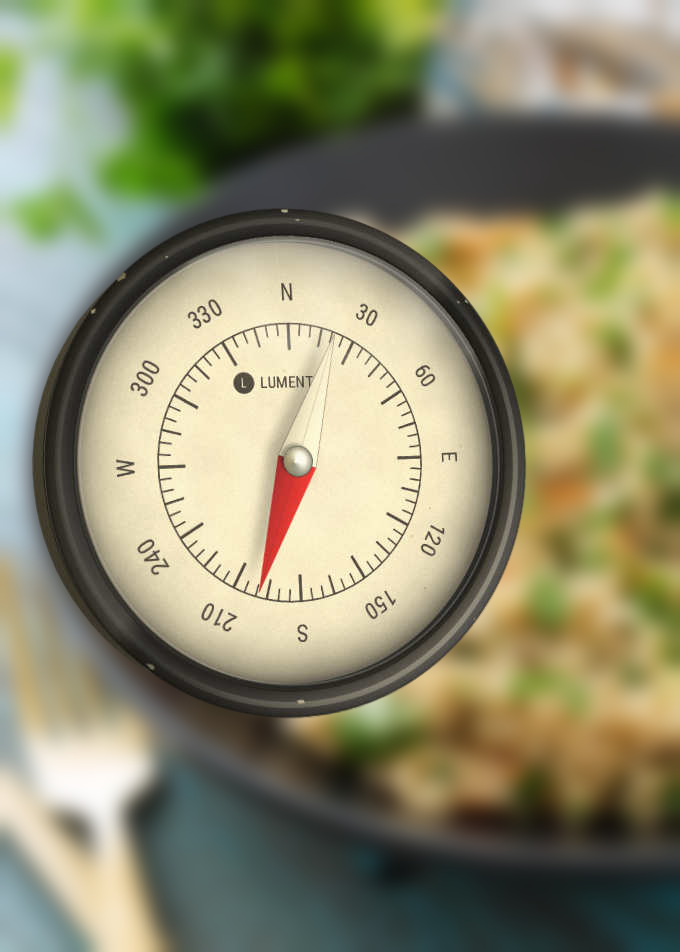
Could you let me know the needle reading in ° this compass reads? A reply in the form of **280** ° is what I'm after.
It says **200** °
